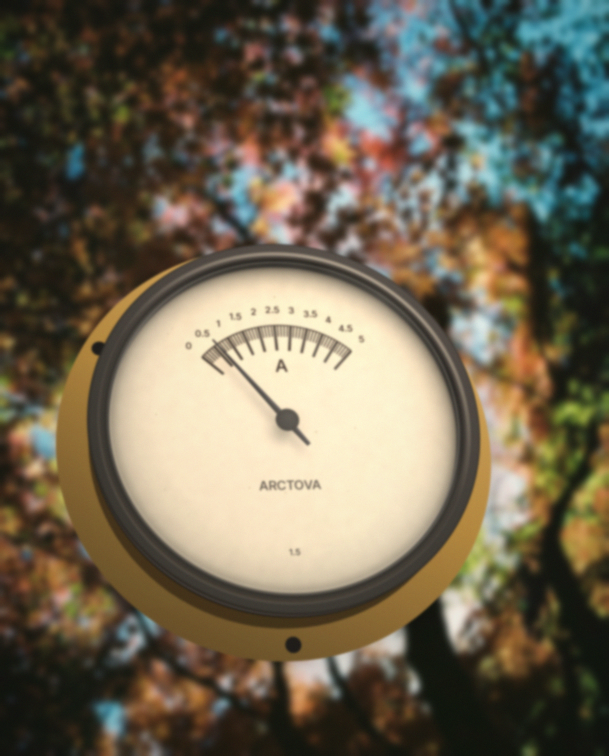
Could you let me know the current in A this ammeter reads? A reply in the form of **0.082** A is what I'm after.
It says **0.5** A
